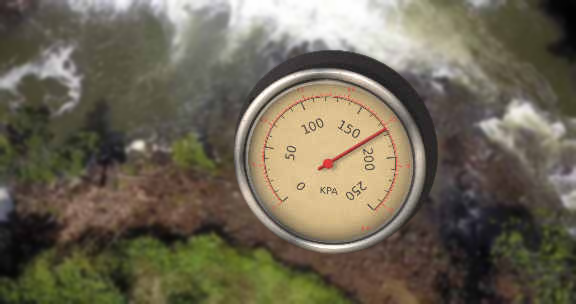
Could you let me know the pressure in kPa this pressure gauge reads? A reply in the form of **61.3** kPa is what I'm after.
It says **175** kPa
